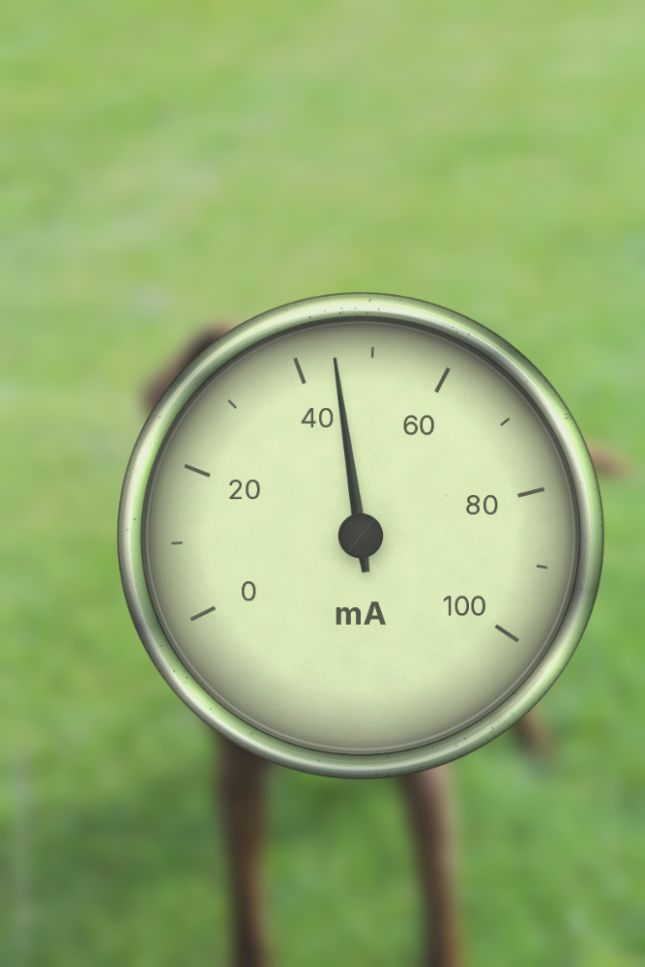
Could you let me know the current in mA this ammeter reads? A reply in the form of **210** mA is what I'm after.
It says **45** mA
